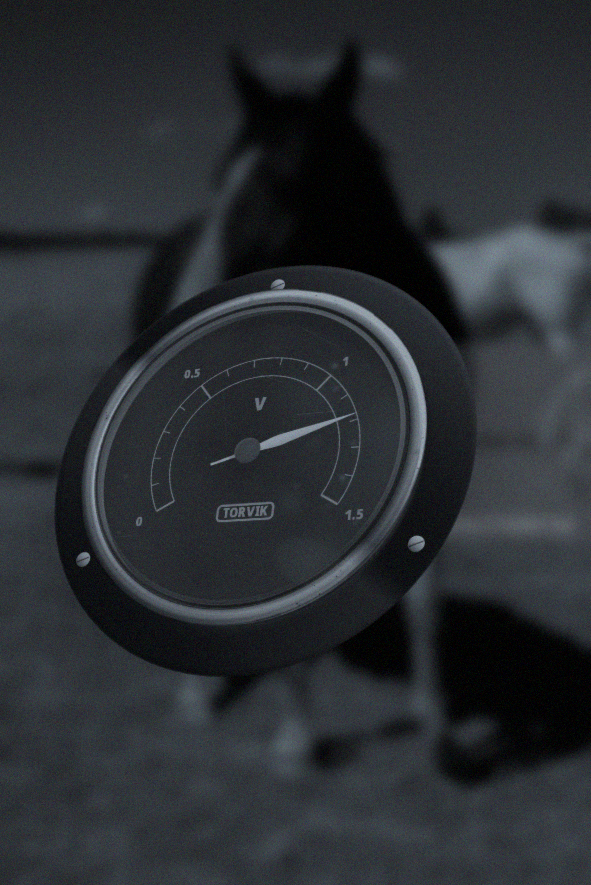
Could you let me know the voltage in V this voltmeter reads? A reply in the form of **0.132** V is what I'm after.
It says **1.2** V
